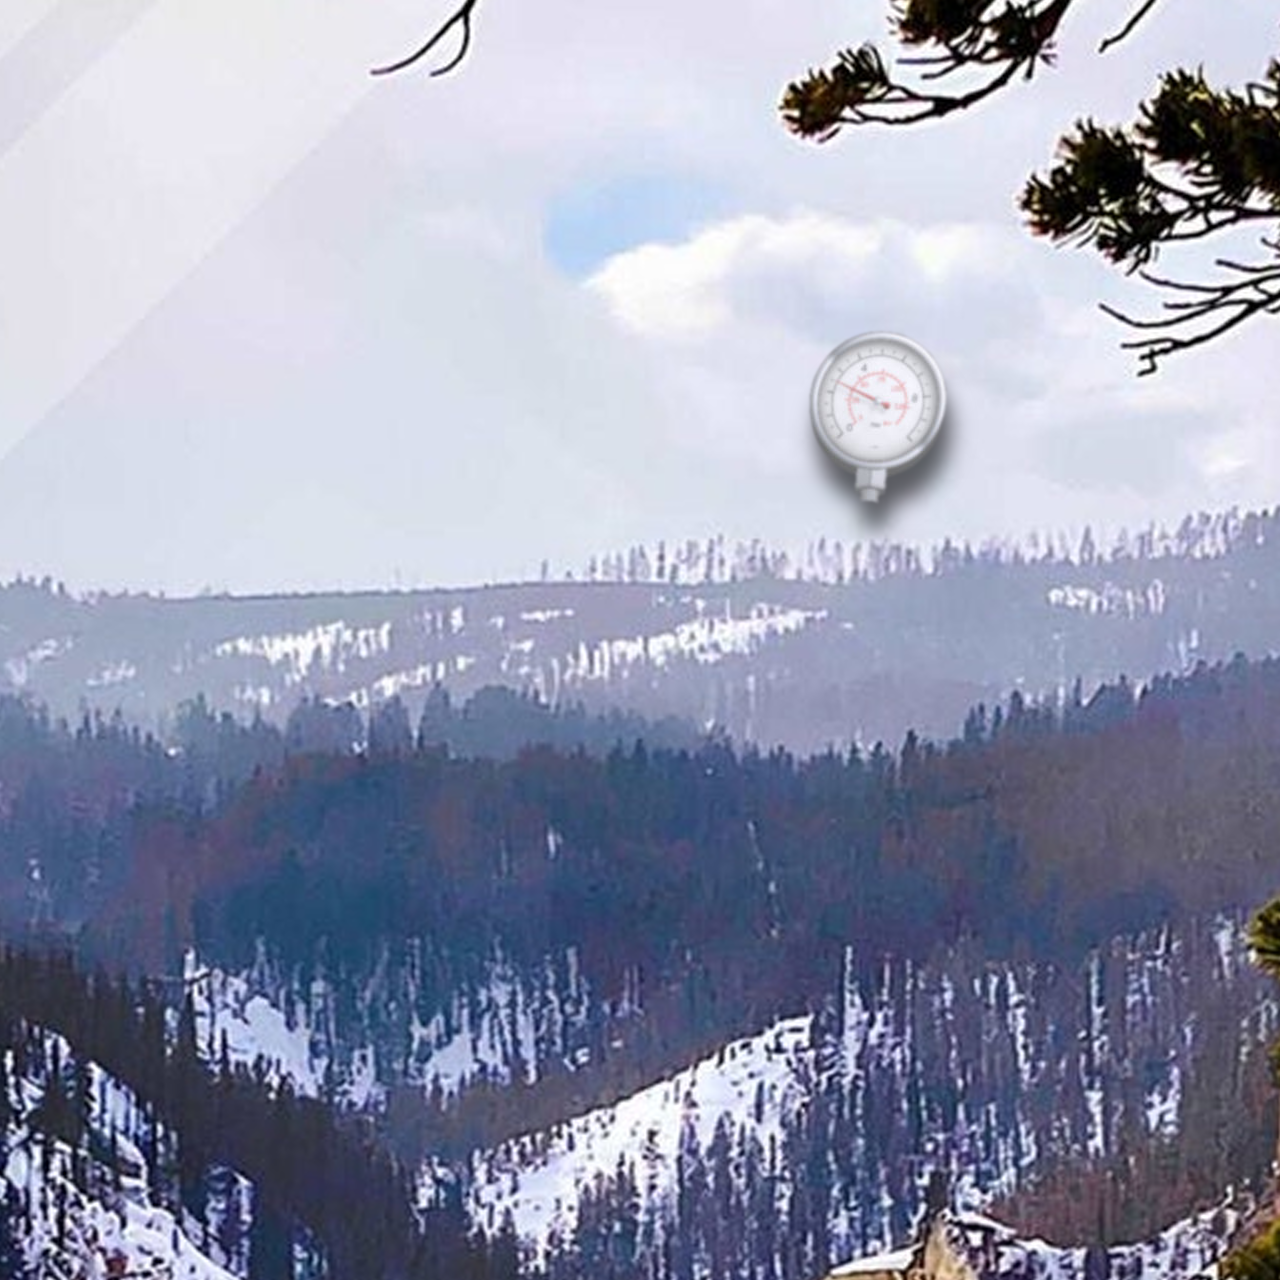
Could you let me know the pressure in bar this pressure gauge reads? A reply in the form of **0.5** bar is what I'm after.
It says **2.5** bar
